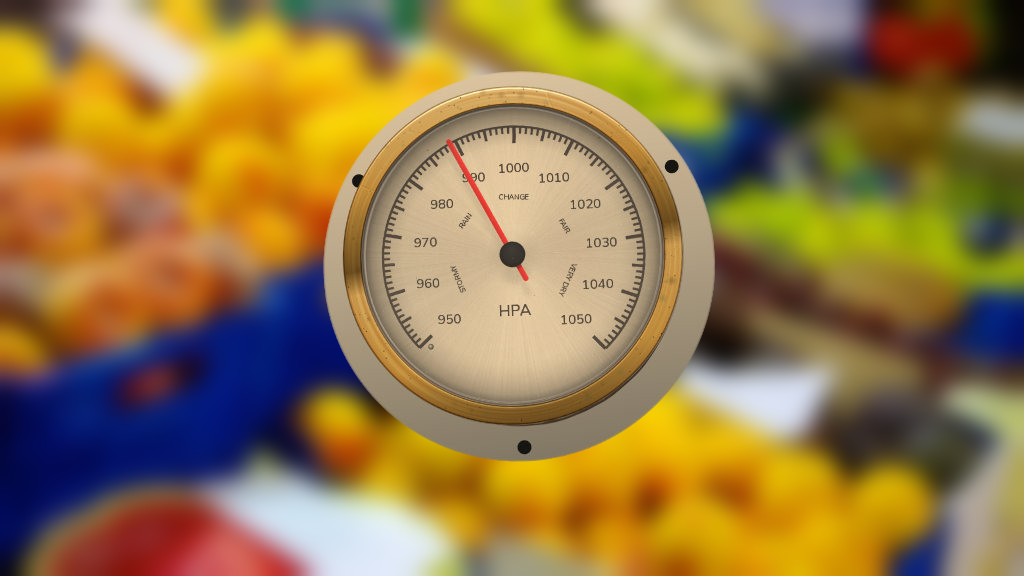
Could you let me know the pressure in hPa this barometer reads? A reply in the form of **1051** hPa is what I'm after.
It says **989** hPa
